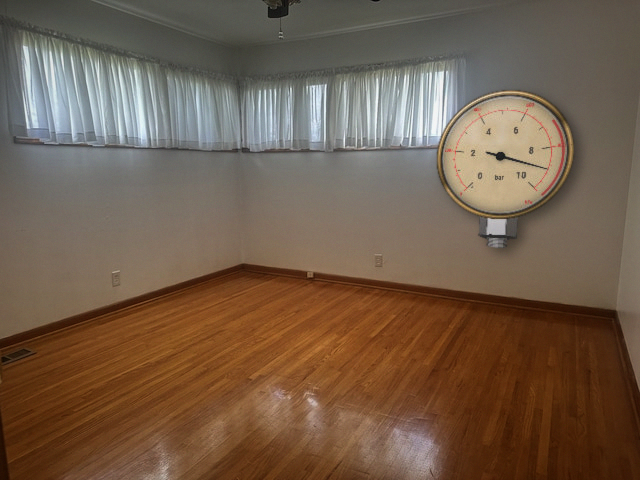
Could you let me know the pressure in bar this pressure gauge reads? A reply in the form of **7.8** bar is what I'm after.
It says **9** bar
